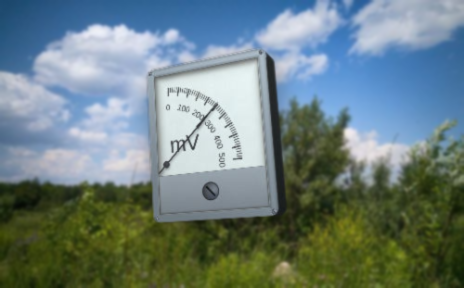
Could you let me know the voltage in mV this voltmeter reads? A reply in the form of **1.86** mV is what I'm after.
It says **250** mV
